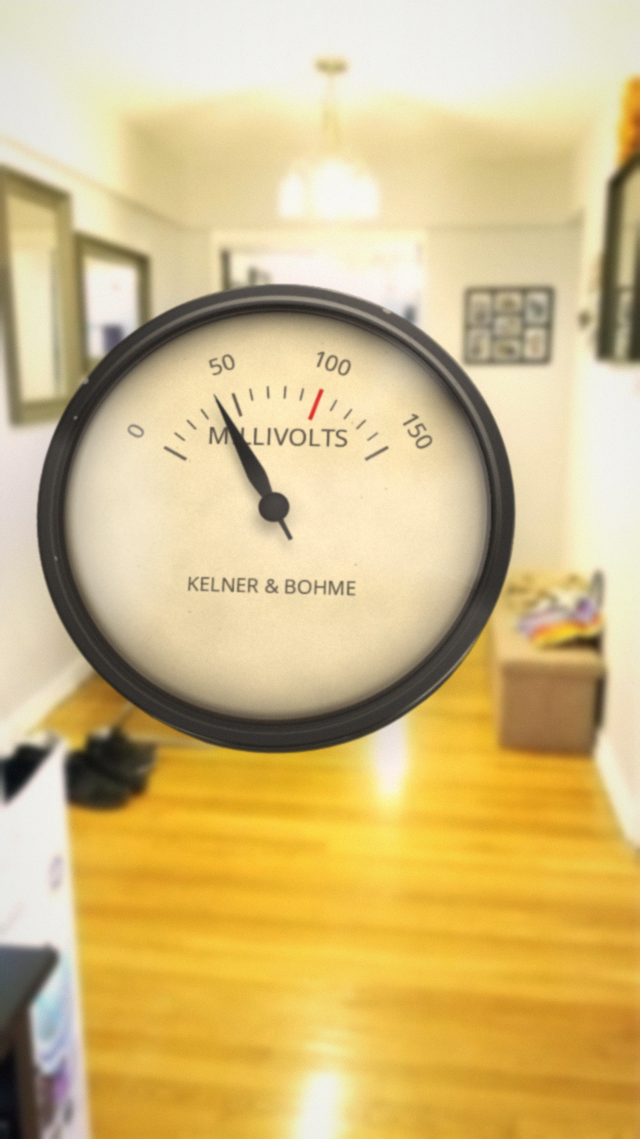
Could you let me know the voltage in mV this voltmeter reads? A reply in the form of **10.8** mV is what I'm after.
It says **40** mV
